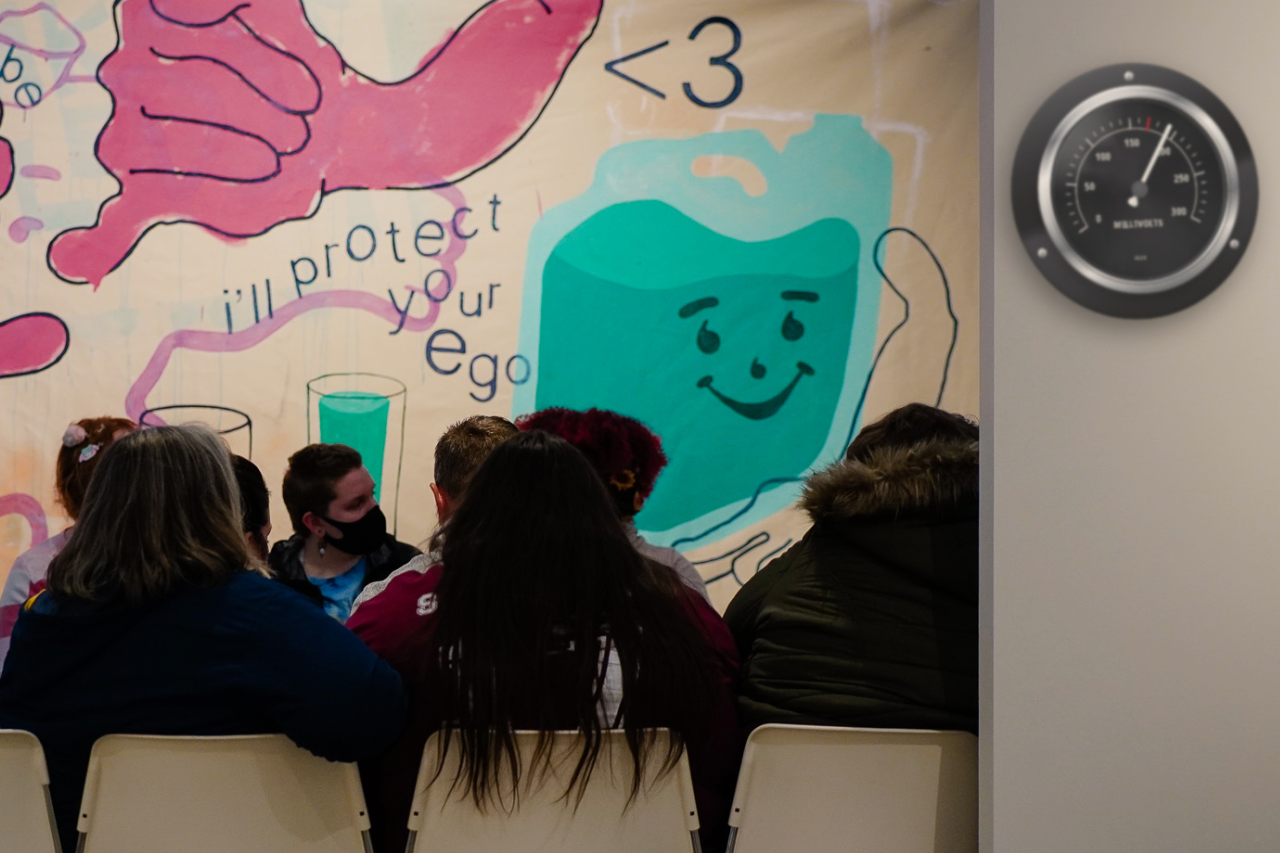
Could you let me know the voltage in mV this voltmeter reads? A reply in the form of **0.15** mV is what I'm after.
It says **190** mV
